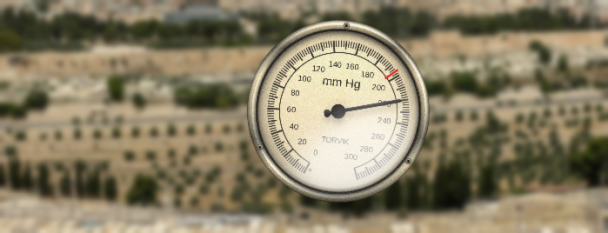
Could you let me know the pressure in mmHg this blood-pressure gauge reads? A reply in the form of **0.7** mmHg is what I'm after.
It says **220** mmHg
